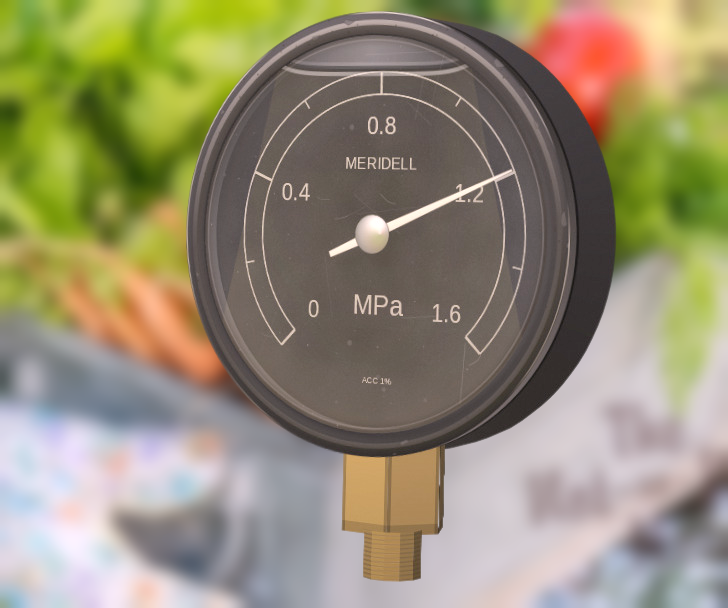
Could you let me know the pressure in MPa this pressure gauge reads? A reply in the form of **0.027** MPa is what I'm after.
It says **1.2** MPa
